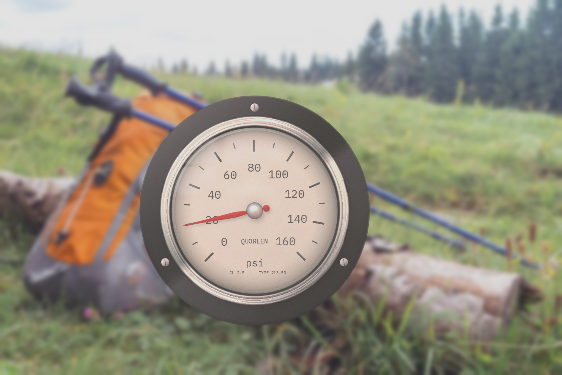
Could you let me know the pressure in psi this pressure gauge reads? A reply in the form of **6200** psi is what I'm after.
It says **20** psi
